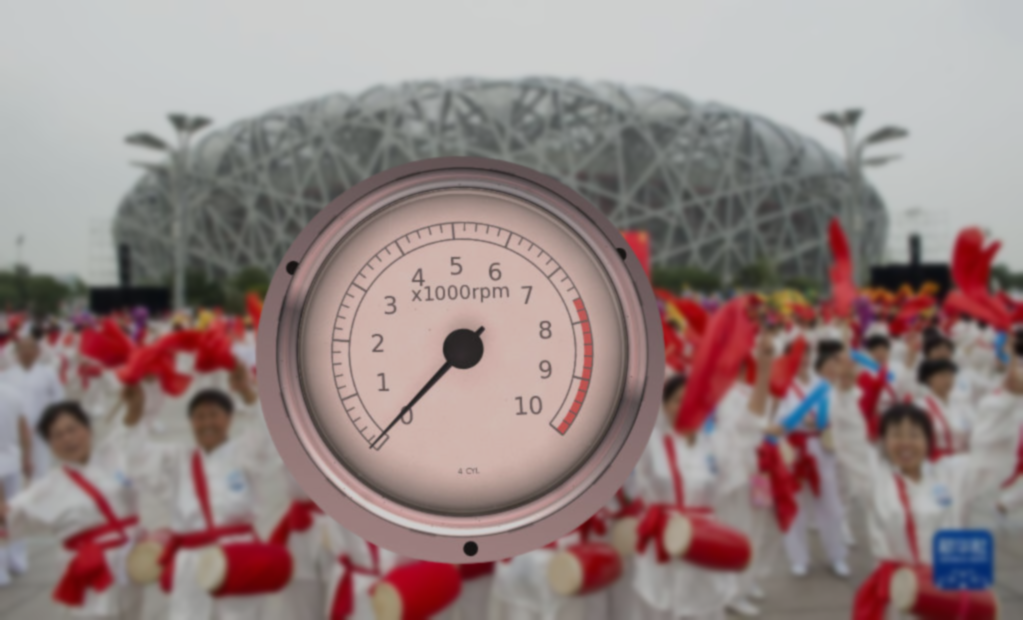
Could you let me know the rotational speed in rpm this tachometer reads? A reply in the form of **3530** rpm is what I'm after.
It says **100** rpm
